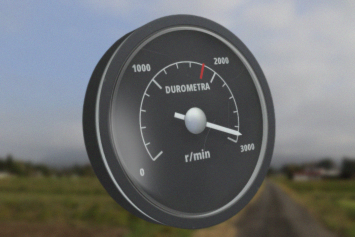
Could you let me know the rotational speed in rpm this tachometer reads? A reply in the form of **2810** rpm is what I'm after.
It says **2900** rpm
